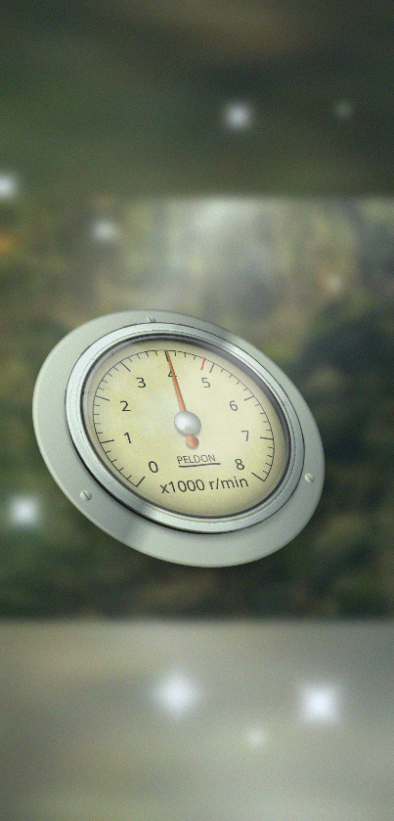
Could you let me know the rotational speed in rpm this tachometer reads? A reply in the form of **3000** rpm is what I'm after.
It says **4000** rpm
